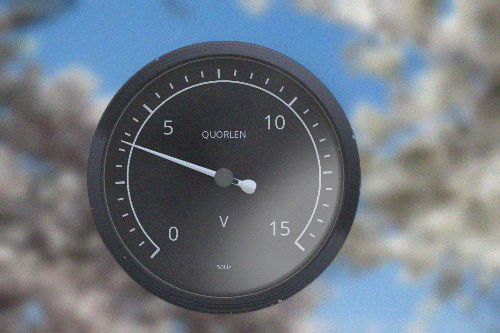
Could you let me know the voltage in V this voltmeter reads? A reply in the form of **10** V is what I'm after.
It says **3.75** V
